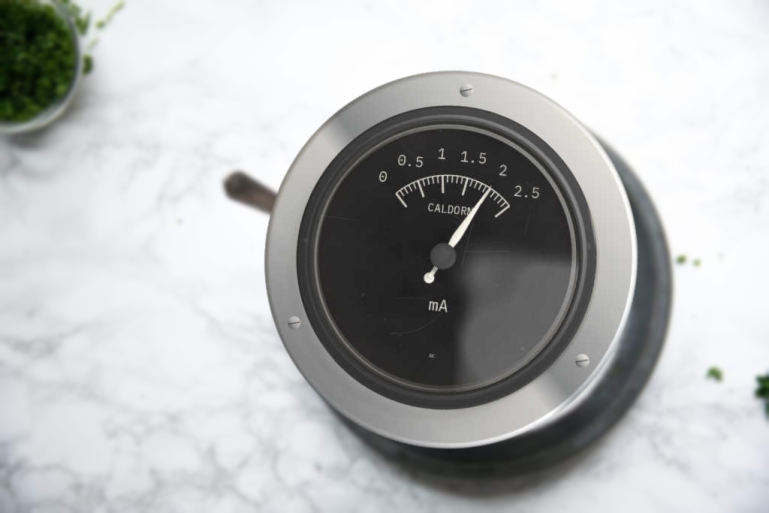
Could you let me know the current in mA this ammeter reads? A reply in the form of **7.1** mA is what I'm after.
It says **2** mA
